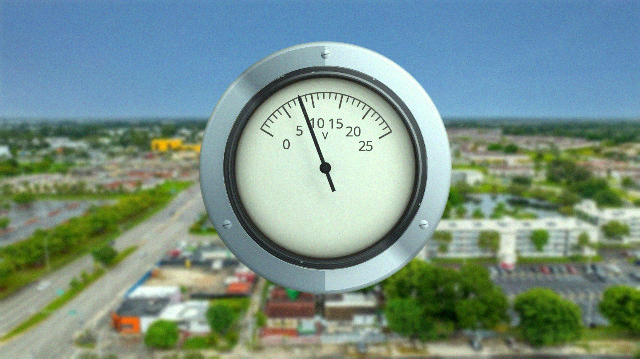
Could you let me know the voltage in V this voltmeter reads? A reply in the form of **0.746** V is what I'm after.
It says **8** V
